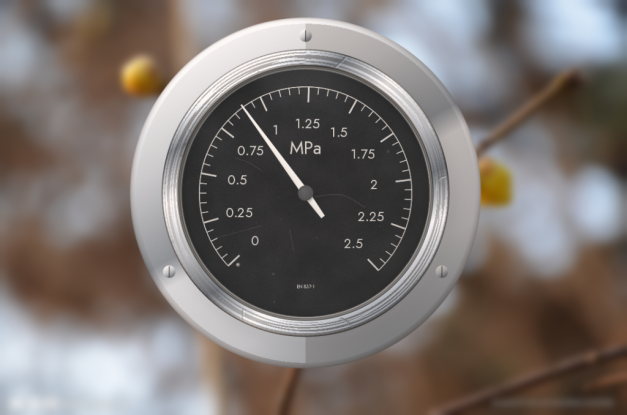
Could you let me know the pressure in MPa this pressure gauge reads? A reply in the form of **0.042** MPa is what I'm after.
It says **0.9** MPa
